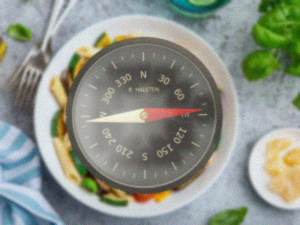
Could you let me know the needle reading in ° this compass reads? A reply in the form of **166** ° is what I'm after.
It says **85** °
